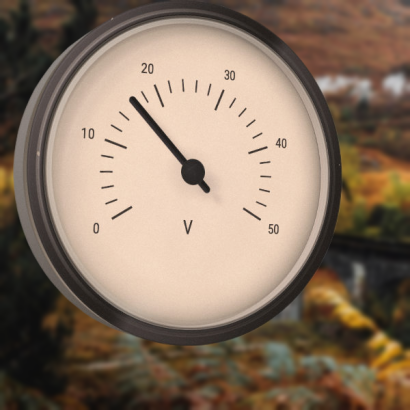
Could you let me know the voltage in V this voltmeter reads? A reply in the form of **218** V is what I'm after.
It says **16** V
